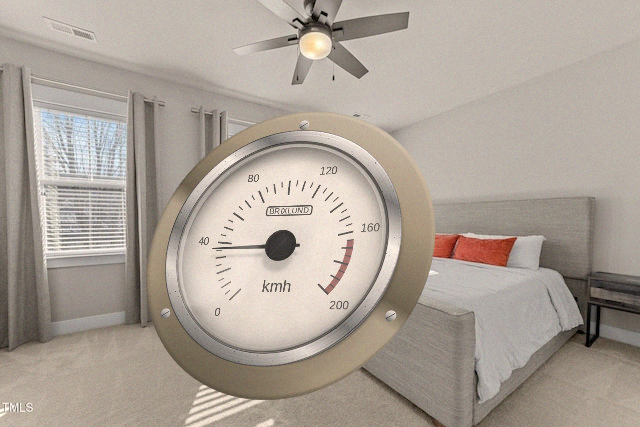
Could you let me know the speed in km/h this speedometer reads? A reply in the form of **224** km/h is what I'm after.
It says **35** km/h
